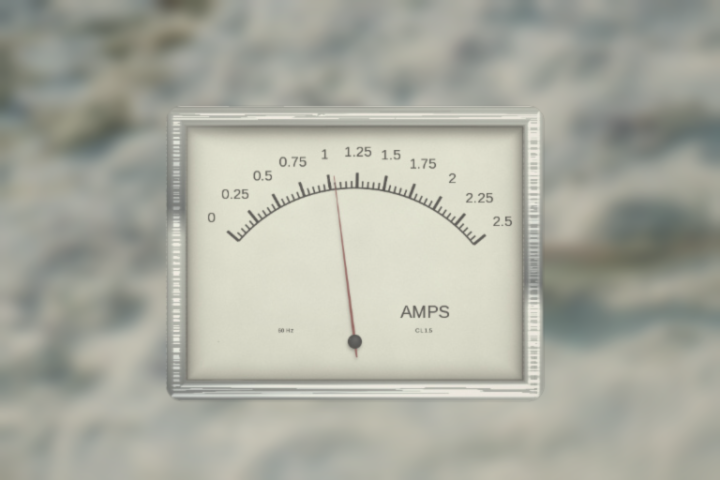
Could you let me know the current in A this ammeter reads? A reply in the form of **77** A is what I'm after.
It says **1.05** A
